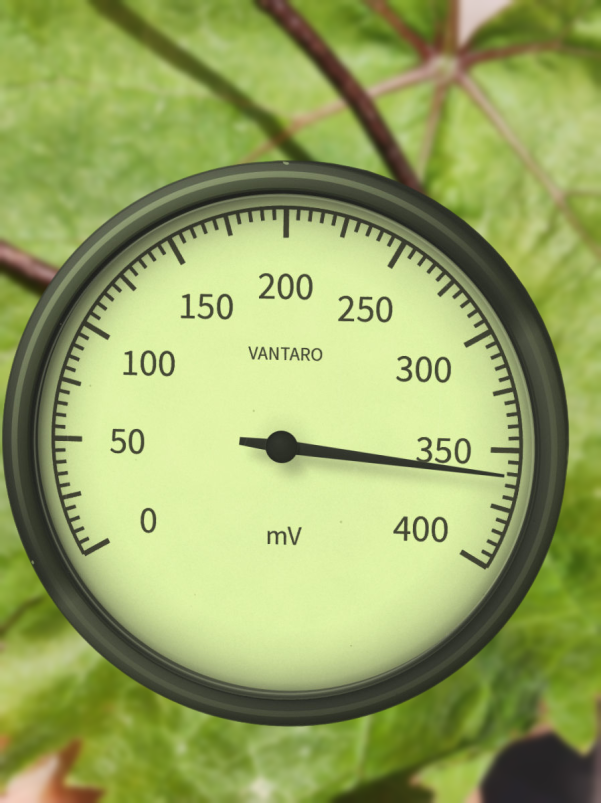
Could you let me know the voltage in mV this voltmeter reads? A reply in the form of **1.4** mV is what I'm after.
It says **360** mV
